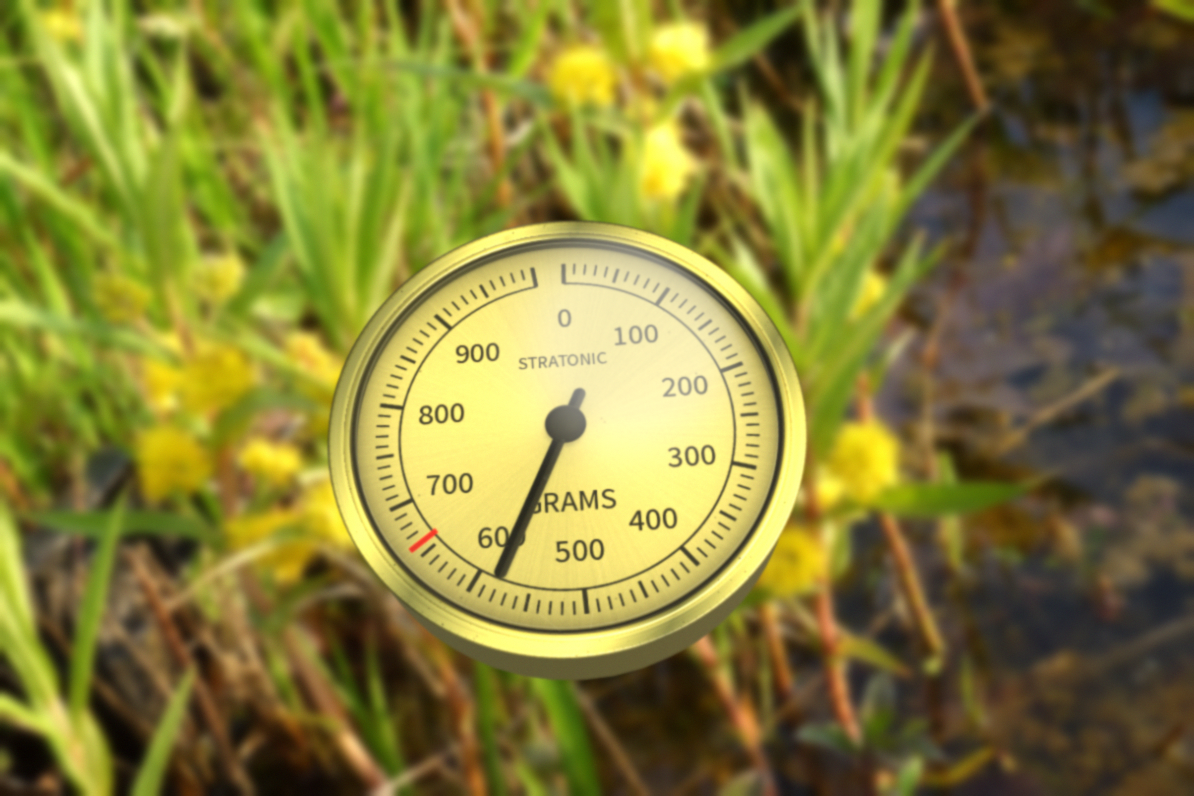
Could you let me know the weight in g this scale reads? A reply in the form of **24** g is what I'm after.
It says **580** g
